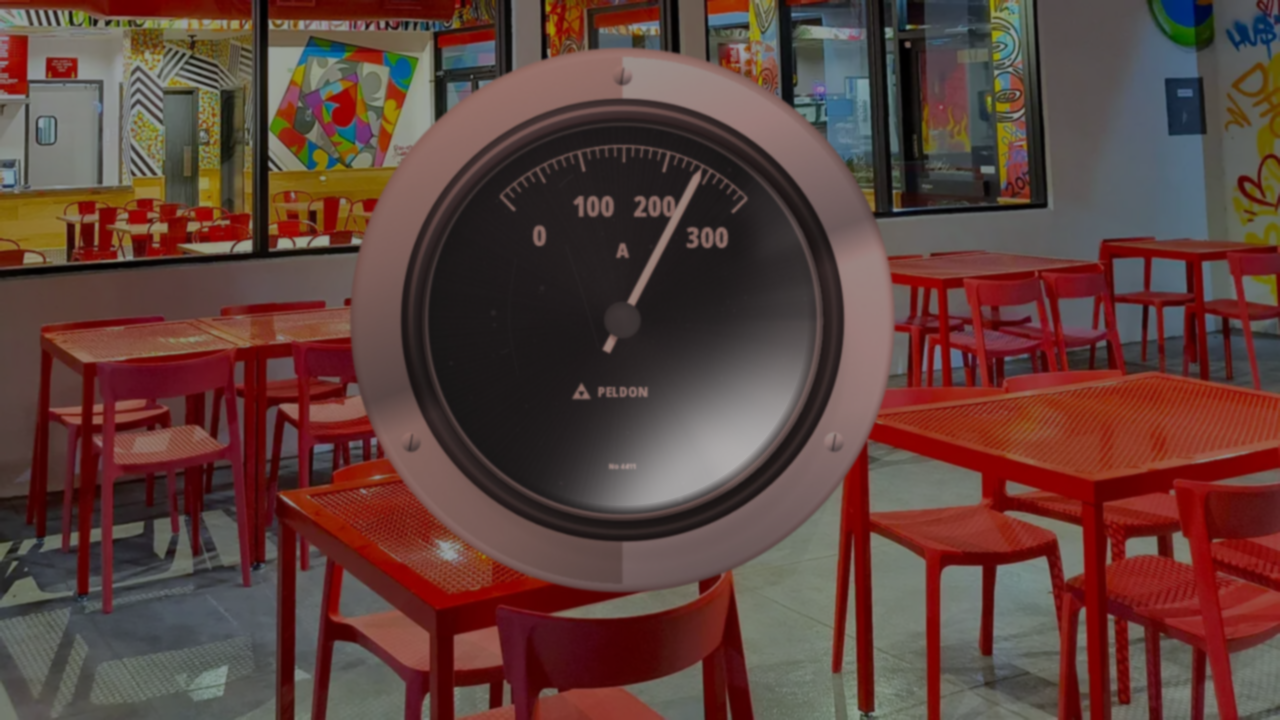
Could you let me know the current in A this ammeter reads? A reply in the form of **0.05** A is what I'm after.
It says **240** A
